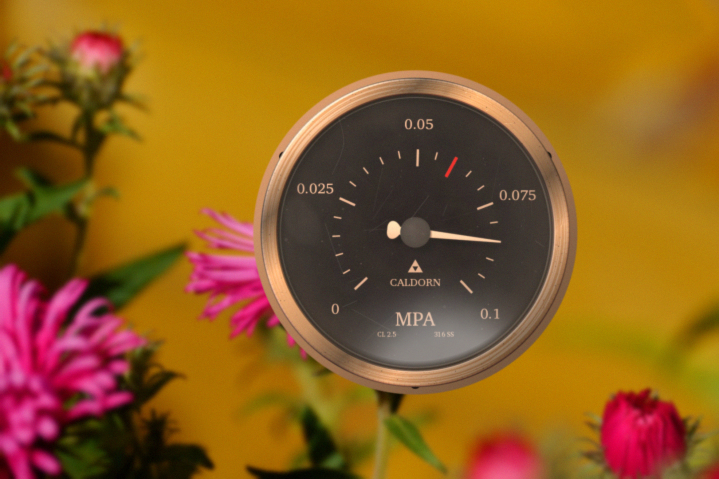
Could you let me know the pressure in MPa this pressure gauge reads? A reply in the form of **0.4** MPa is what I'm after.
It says **0.085** MPa
